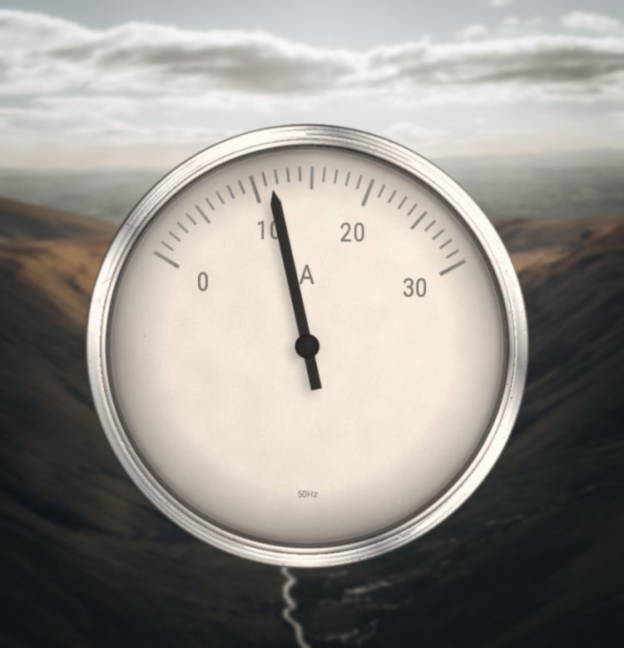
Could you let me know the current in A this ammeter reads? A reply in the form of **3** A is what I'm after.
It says **11.5** A
